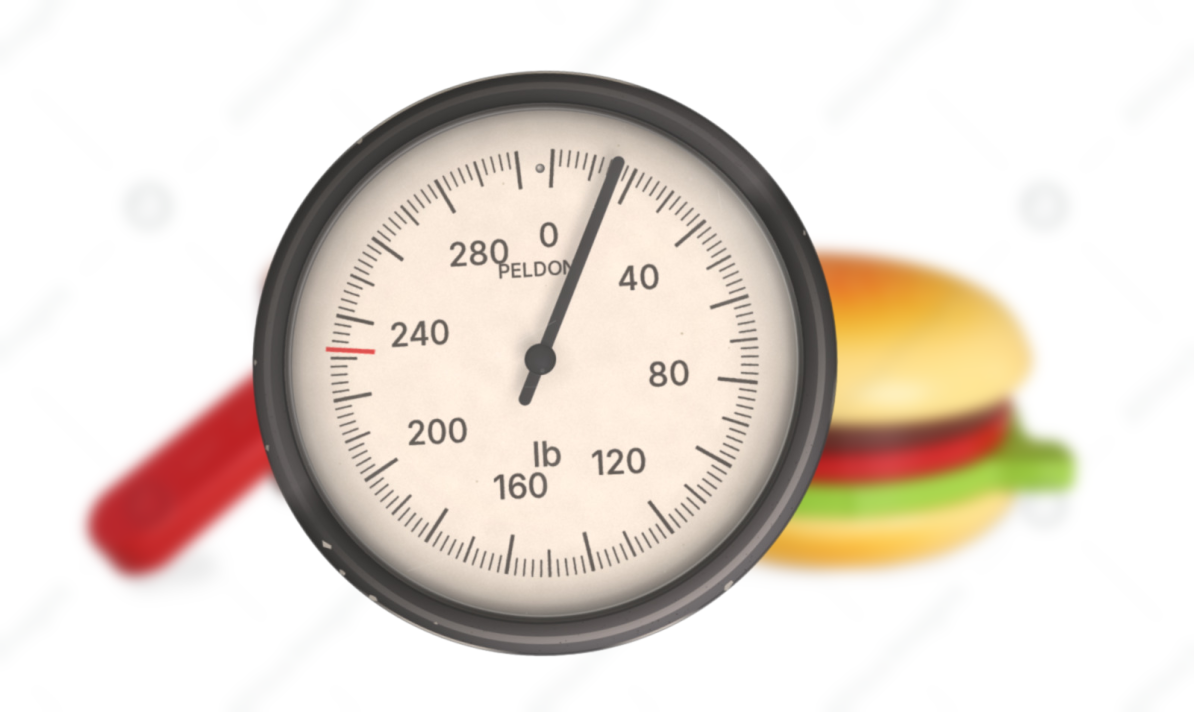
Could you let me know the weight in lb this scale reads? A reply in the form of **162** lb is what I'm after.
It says **16** lb
